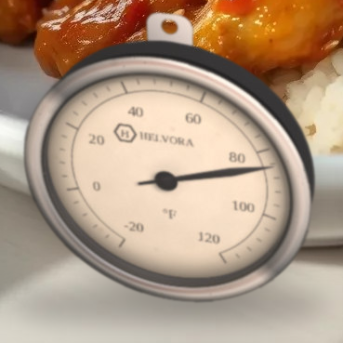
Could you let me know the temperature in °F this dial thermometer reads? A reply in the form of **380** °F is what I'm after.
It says **84** °F
